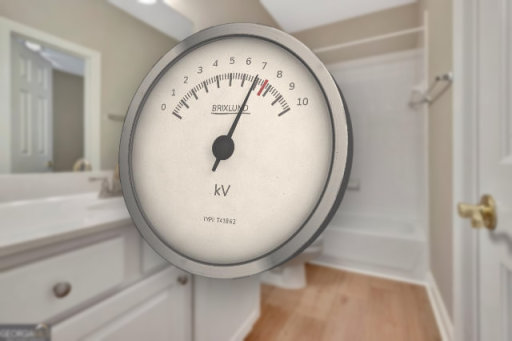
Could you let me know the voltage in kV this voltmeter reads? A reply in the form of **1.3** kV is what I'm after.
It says **7** kV
